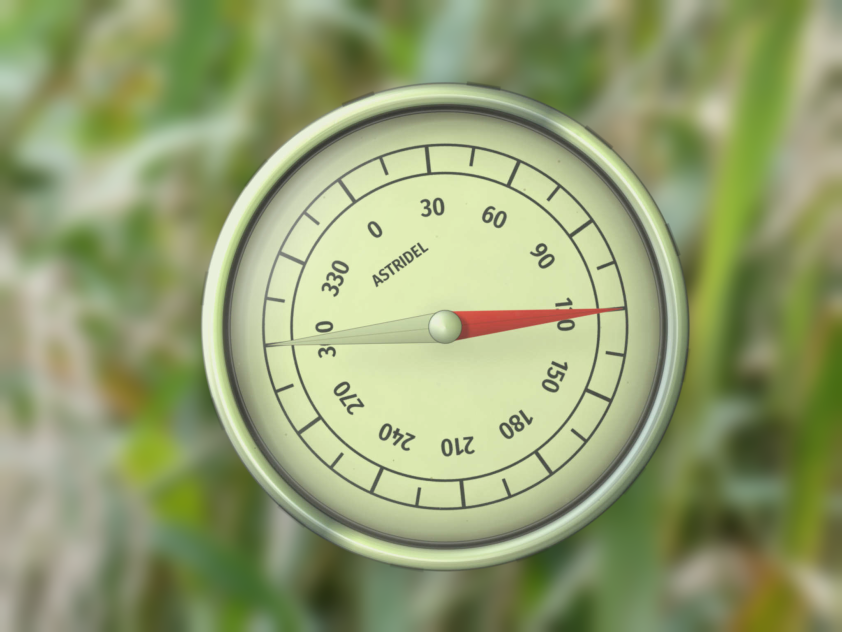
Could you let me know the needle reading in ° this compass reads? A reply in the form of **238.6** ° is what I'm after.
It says **120** °
